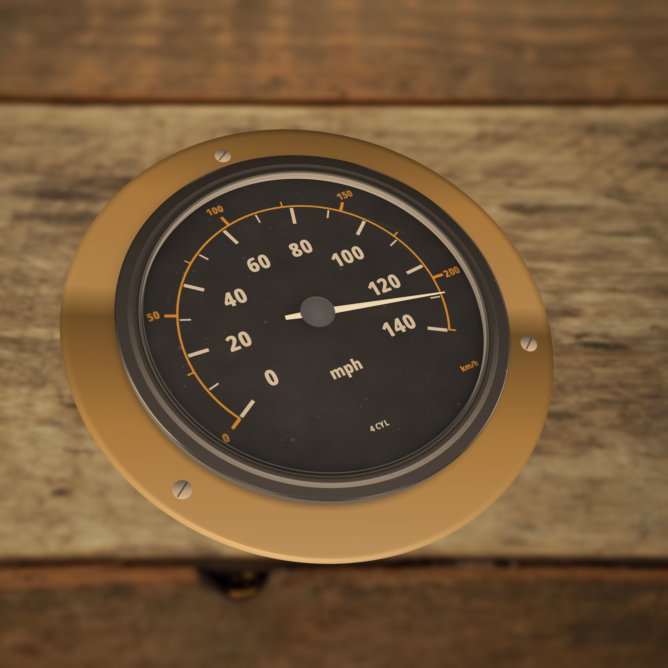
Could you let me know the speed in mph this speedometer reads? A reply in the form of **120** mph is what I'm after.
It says **130** mph
